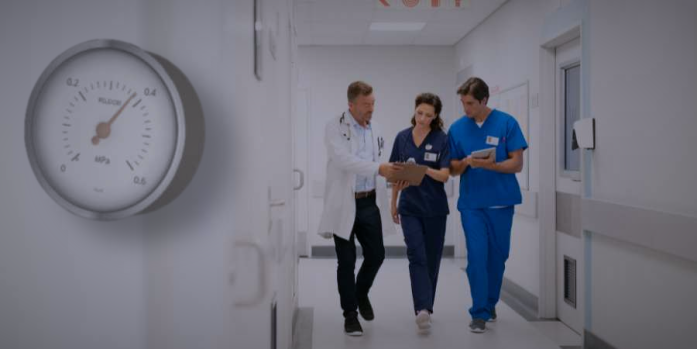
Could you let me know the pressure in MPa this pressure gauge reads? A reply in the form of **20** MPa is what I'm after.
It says **0.38** MPa
